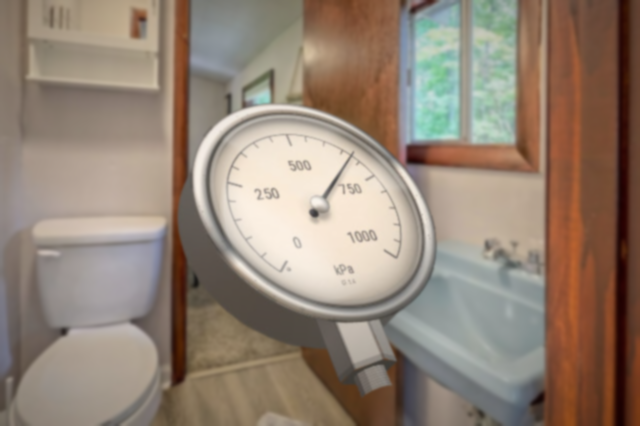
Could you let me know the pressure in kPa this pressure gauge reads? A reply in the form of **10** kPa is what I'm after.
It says **675** kPa
